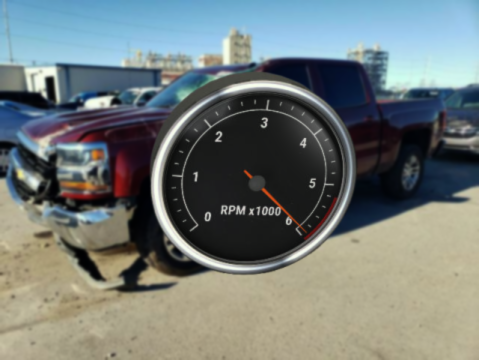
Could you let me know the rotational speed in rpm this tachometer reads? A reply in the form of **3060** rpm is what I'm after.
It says **5900** rpm
